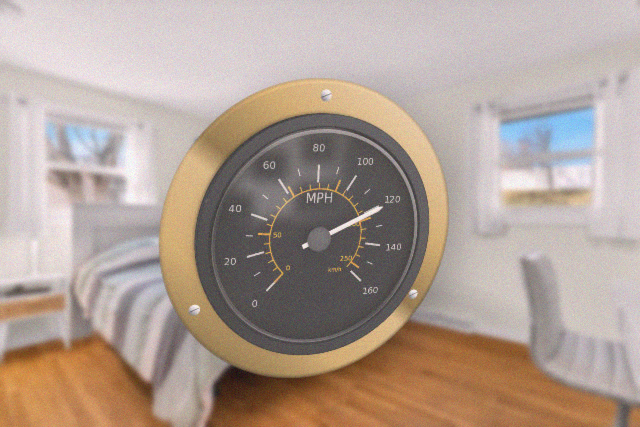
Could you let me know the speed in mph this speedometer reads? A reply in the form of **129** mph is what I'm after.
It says **120** mph
